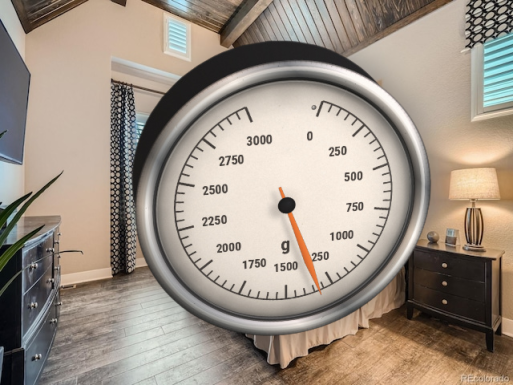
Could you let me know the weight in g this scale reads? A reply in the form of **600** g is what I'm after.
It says **1325** g
